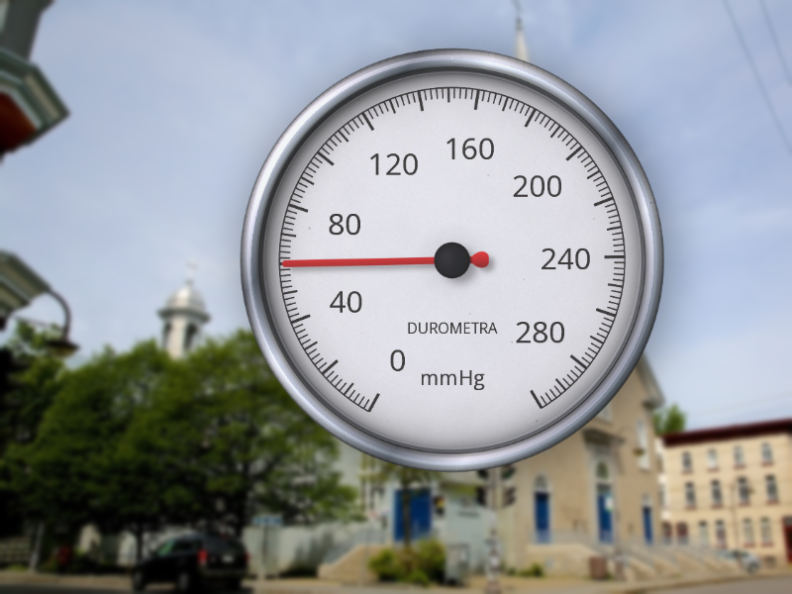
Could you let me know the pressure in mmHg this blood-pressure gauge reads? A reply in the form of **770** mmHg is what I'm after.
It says **60** mmHg
